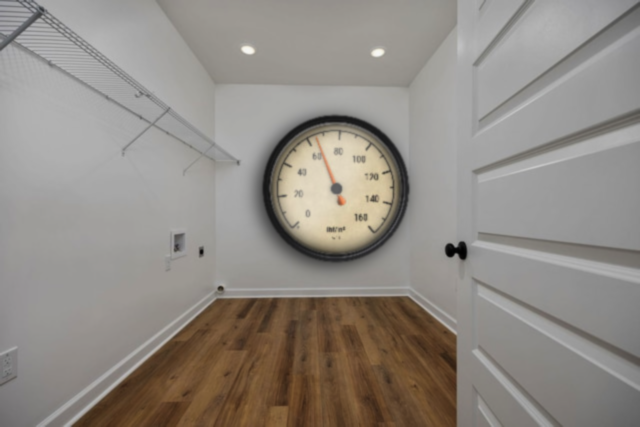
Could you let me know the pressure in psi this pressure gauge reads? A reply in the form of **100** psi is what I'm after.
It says **65** psi
